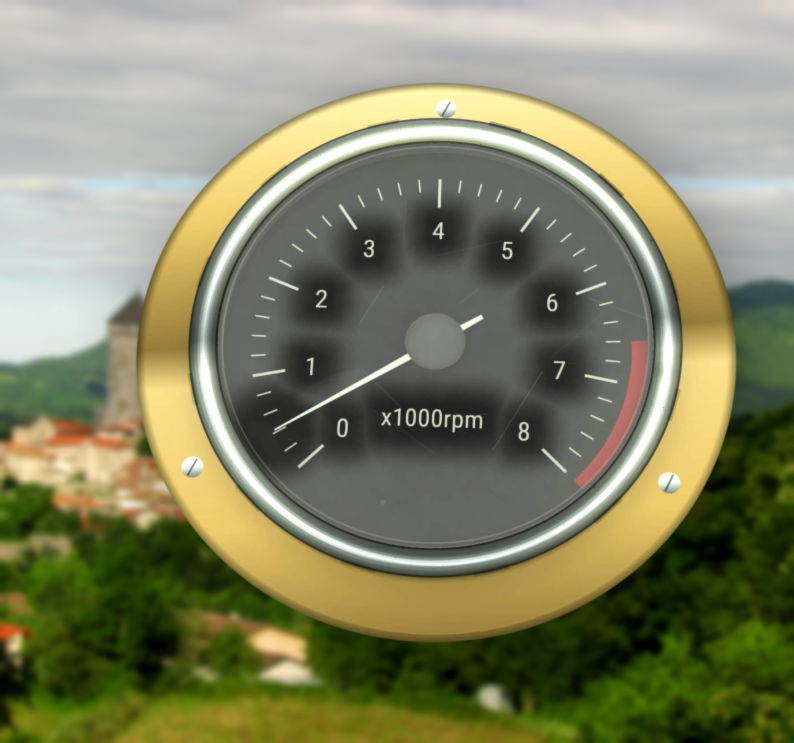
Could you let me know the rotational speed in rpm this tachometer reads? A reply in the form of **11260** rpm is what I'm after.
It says **400** rpm
